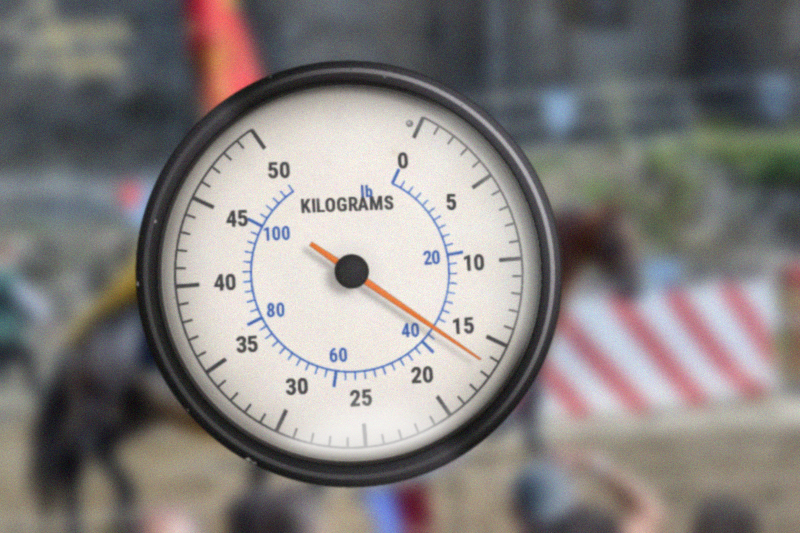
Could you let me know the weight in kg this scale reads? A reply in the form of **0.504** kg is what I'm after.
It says **16.5** kg
